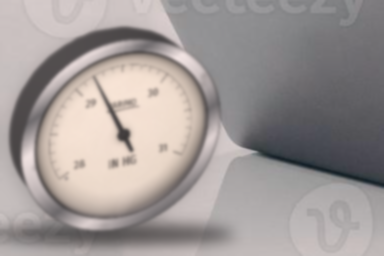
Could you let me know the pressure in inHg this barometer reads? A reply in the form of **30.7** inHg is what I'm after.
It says **29.2** inHg
